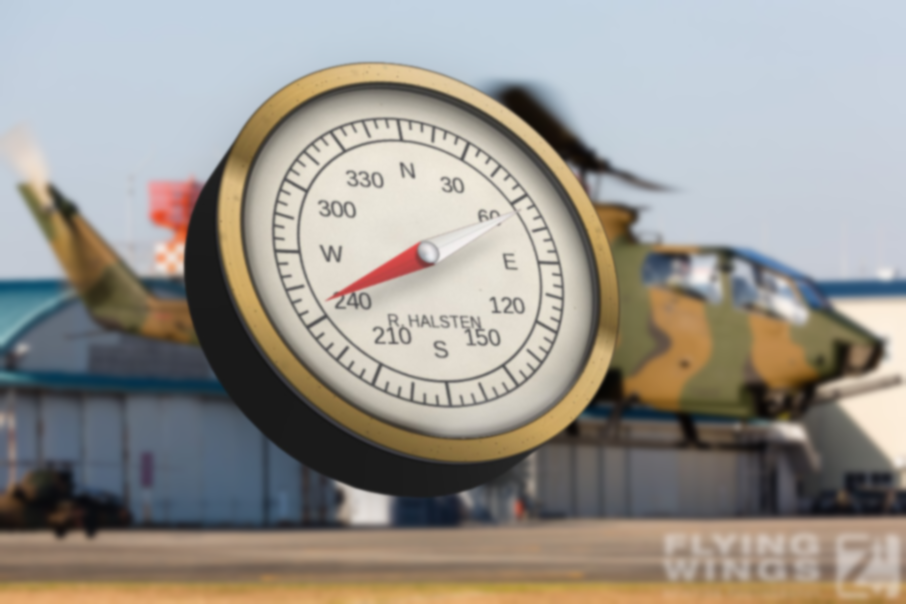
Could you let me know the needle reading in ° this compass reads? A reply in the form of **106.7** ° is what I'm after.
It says **245** °
